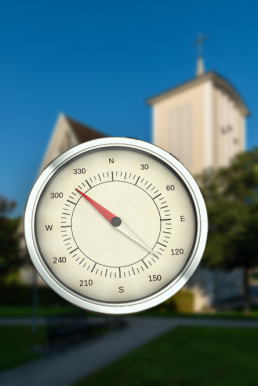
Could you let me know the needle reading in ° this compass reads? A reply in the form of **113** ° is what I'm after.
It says **315** °
